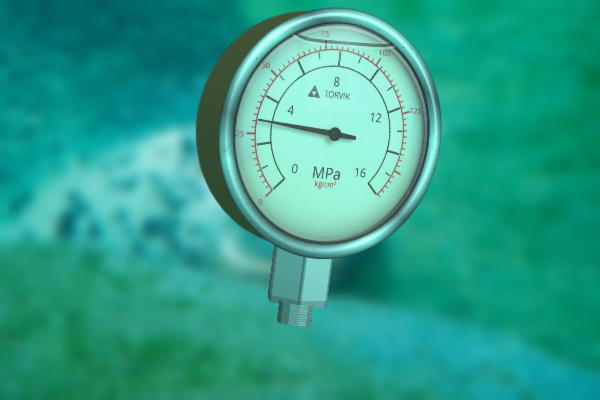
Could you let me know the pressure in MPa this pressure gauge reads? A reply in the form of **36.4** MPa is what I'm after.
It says **3** MPa
